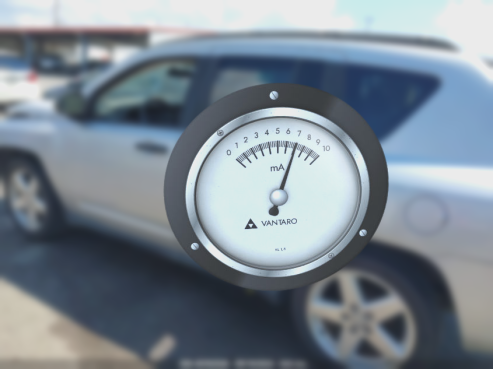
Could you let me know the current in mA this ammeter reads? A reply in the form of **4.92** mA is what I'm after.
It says **7** mA
